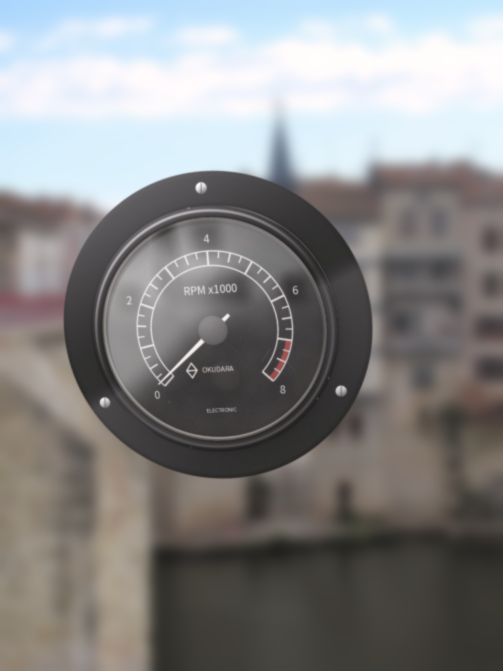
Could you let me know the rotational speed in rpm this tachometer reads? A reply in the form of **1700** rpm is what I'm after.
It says **125** rpm
